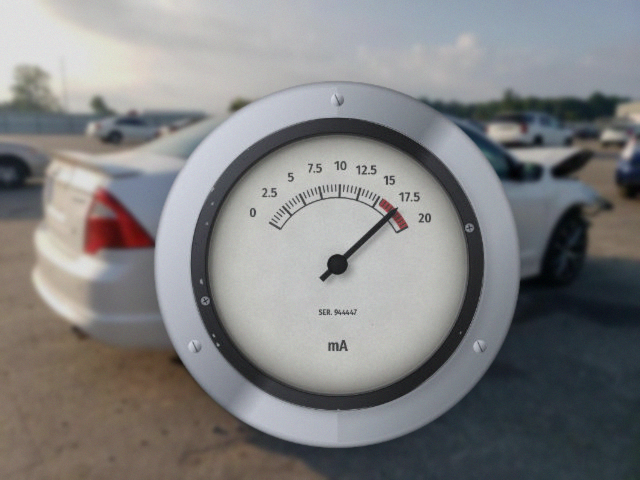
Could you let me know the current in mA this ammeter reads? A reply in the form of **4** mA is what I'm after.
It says **17.5** mA
